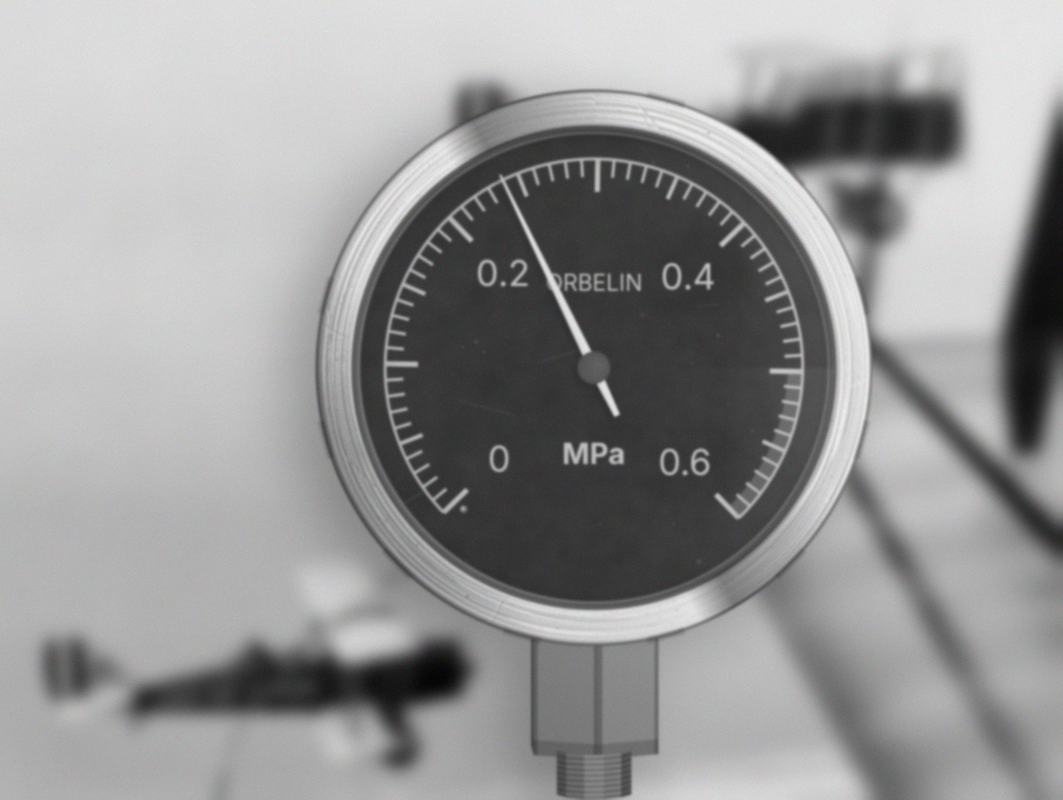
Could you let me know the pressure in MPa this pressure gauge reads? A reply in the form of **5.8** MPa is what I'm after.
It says **0.24** MPa
